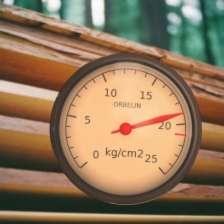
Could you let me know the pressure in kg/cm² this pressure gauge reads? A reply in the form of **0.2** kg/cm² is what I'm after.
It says **19** kg/cm²
